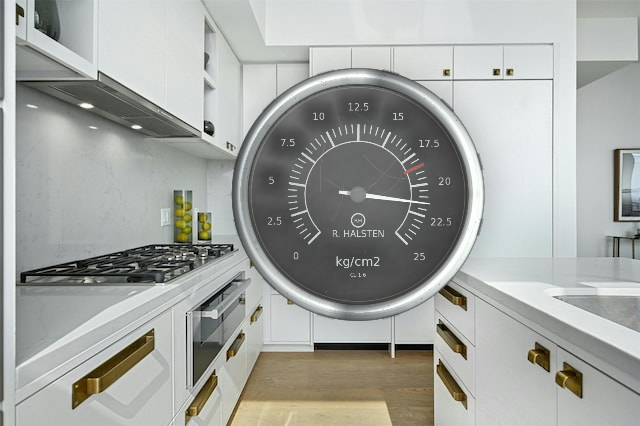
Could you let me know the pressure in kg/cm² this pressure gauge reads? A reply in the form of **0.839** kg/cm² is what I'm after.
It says **21.5** kg/cm²
